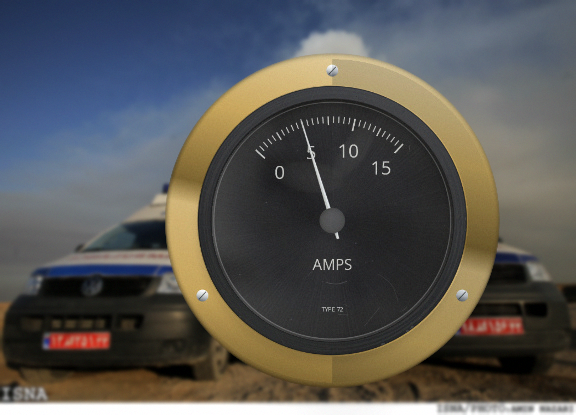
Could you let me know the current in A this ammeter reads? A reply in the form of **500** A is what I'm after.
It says **5** A
